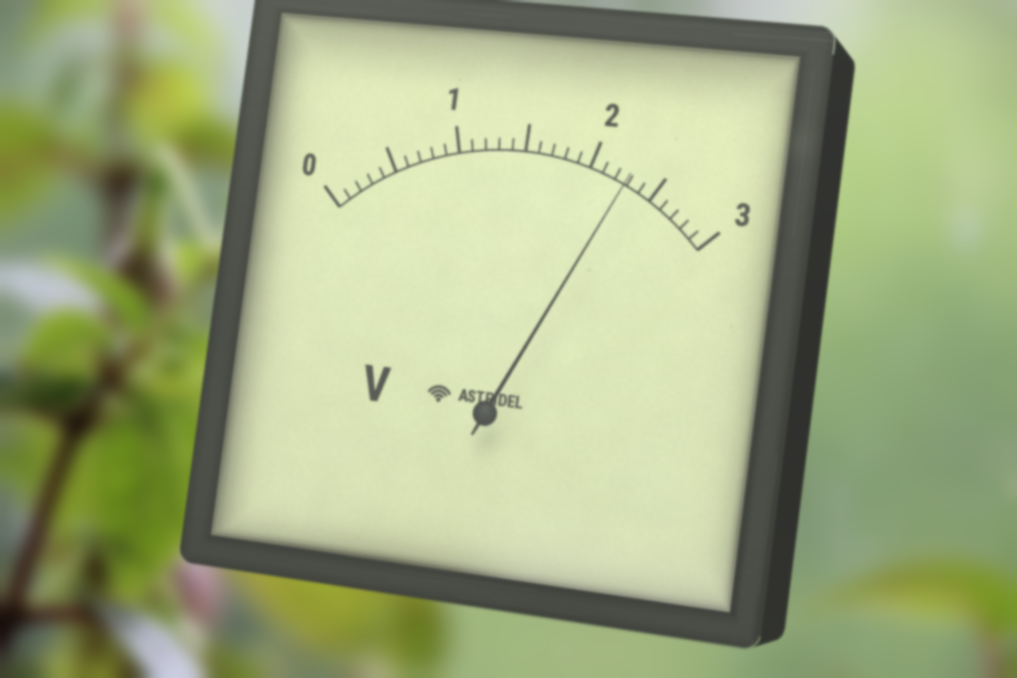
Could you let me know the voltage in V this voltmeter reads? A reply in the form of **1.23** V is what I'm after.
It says **2.3** V
